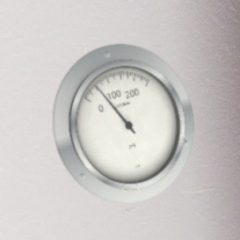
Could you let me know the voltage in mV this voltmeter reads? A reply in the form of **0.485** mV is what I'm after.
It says **50** mV
